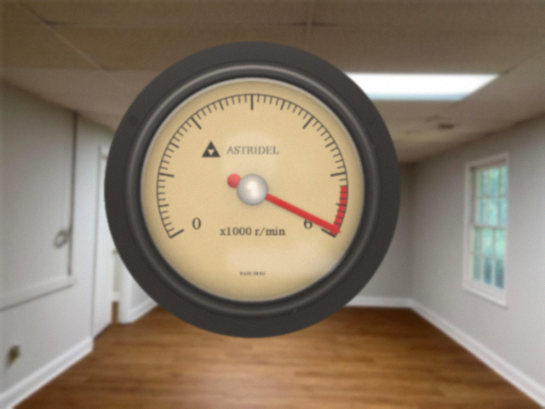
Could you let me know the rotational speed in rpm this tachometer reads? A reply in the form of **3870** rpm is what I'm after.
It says **5900** rpm
